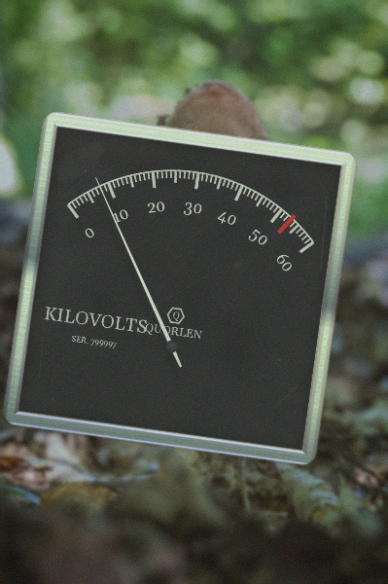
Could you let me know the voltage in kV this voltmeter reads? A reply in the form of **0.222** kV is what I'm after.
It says **8** kV
